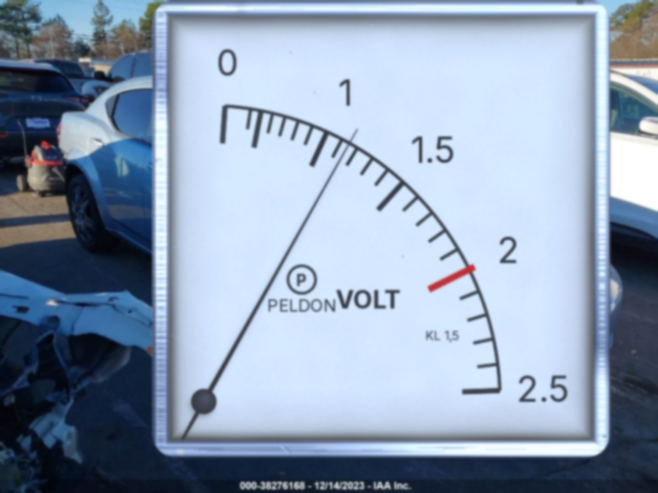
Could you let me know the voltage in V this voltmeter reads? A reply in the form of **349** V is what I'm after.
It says **1.15** V
